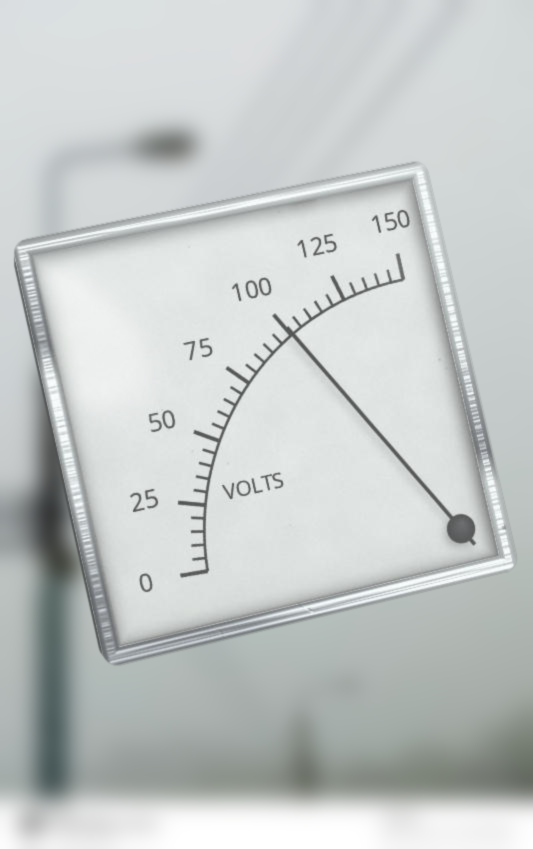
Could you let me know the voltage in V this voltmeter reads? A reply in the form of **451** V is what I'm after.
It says **100** V
